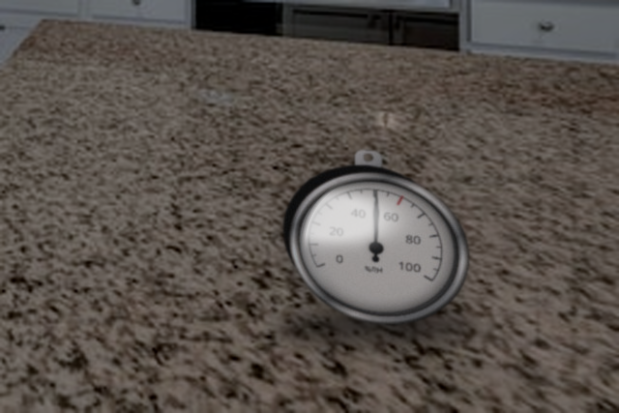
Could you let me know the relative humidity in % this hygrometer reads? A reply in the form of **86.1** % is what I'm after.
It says **50** %
